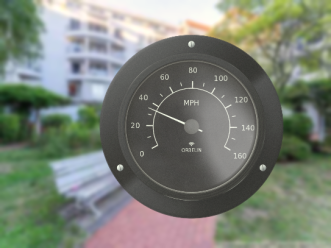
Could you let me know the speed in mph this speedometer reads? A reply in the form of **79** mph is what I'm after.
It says **35** mph
